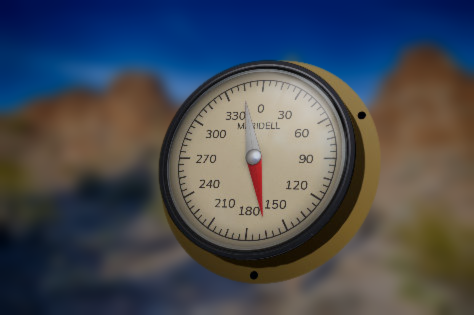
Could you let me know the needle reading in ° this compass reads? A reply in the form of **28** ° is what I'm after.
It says **165** °
